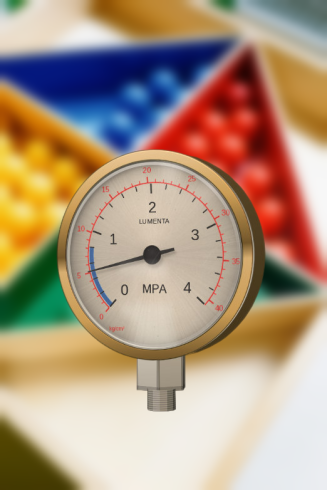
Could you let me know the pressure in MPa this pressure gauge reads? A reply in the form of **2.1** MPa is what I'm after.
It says **0.5** MPa
